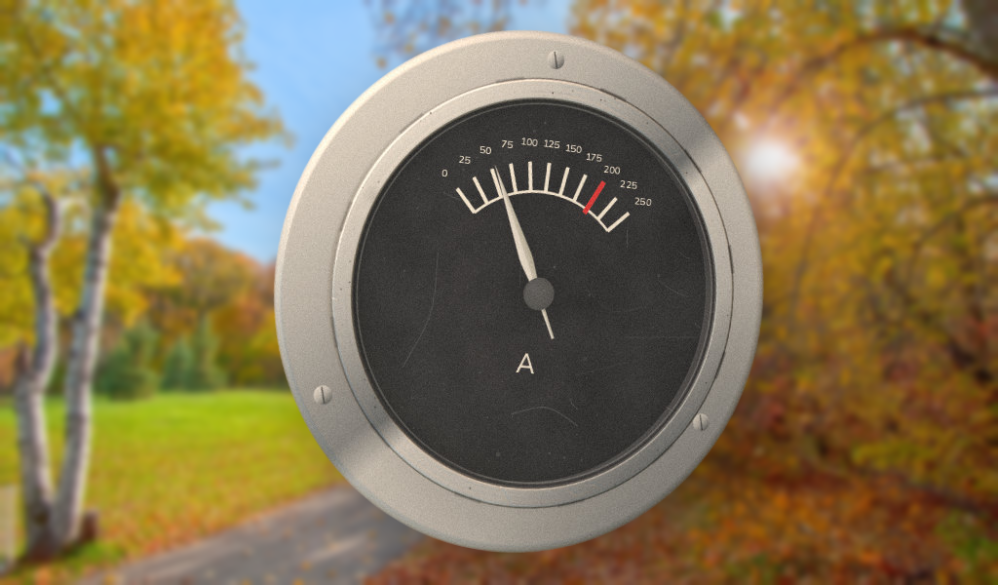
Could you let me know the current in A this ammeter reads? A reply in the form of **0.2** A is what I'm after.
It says **50** A
